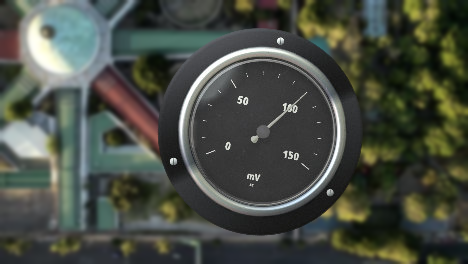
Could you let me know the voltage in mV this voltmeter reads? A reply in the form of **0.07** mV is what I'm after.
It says **100** mV
